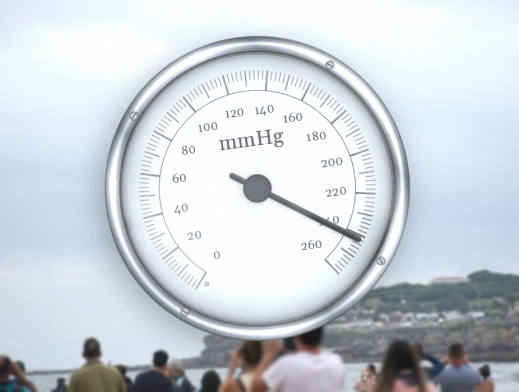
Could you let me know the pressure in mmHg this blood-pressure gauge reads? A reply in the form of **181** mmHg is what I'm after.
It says **242** mmHg
